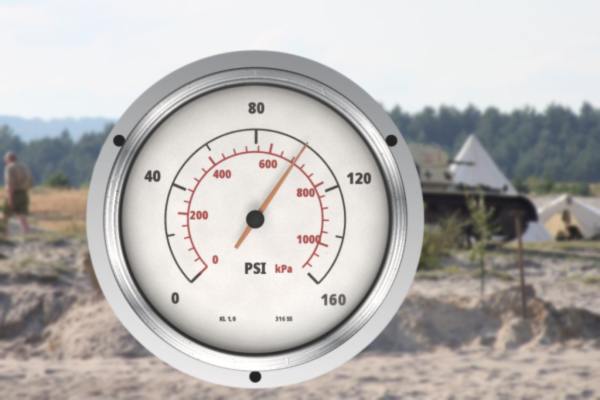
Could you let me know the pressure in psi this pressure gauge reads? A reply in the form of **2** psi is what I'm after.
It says **100** psi
